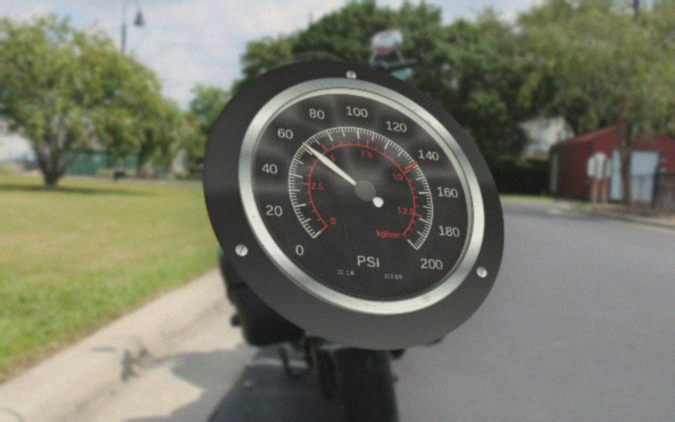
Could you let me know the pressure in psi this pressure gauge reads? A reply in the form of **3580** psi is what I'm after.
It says **60** psi
